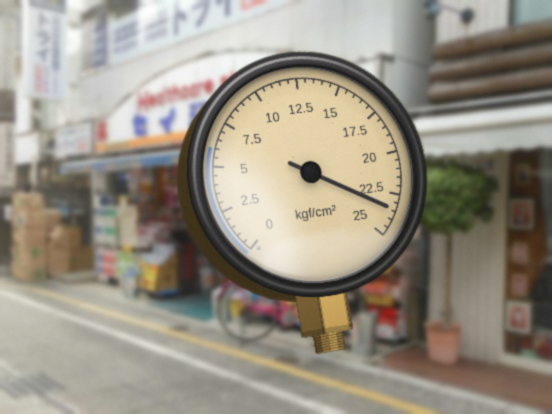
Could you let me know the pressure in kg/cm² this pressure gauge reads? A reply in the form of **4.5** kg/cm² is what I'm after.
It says **23.5** kg/cm²
